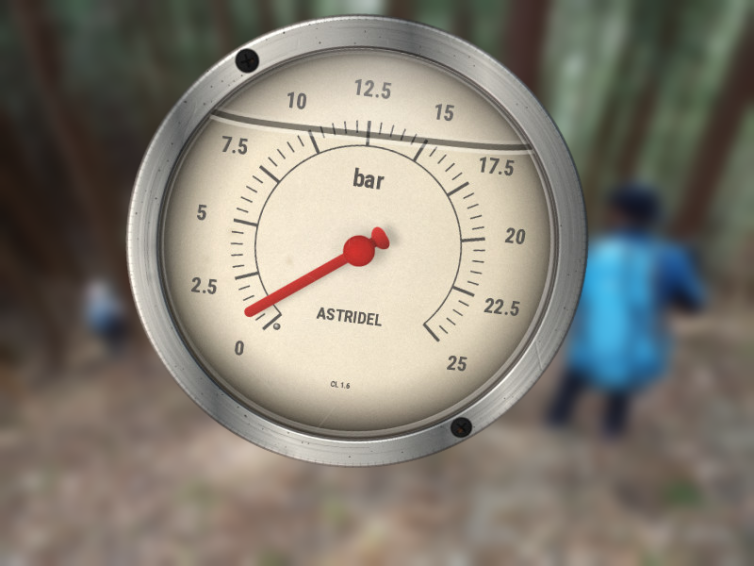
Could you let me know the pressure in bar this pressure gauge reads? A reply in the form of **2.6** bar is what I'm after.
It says **1** bar
